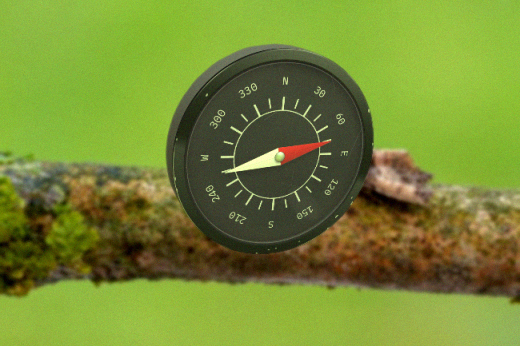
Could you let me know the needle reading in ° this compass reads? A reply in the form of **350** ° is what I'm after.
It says **75** °
